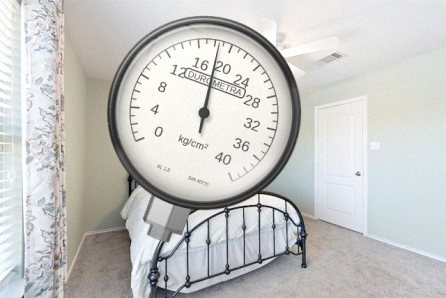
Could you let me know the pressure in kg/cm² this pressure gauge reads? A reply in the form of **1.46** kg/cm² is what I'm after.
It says **18.5** kg/cm²
